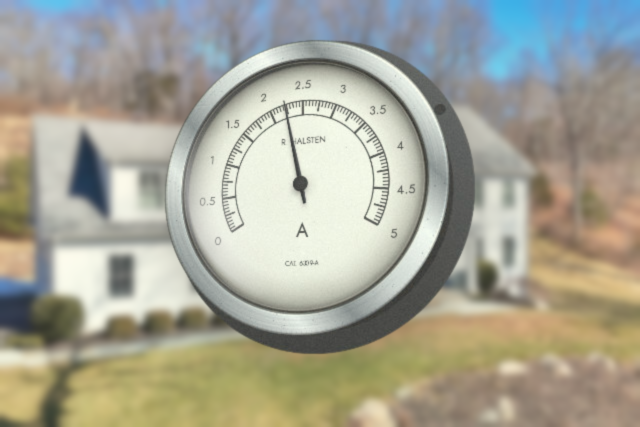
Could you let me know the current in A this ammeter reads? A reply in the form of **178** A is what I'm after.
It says **2.25** A
